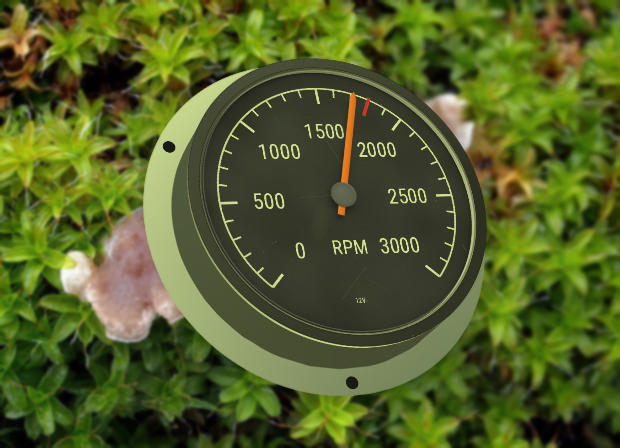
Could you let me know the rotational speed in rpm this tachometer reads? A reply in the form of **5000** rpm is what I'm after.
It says **1700** rpm
